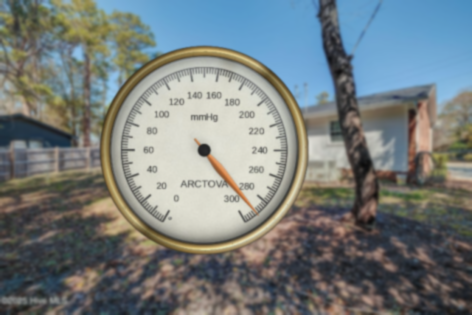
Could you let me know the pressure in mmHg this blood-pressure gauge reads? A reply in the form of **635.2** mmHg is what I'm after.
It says **290** mmHg
